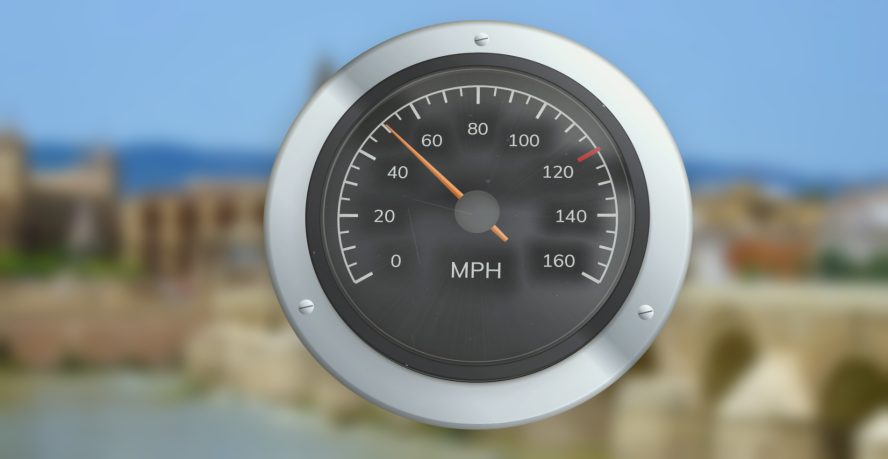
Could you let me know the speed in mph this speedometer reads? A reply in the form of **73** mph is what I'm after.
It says **50** mph
